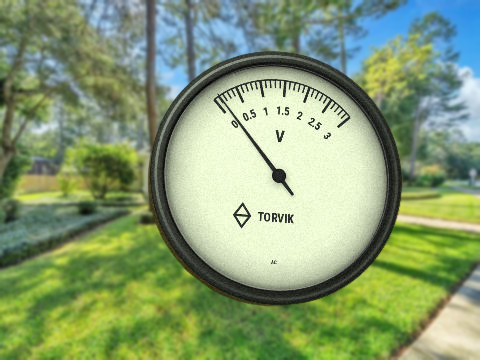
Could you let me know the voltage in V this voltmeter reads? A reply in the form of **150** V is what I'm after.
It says **0.1** V
